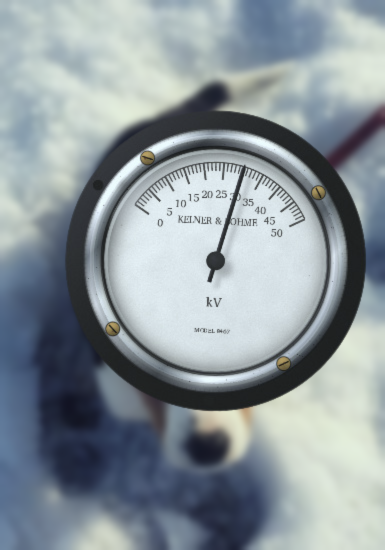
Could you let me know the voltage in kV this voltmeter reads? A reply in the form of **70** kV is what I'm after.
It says **30** kV
